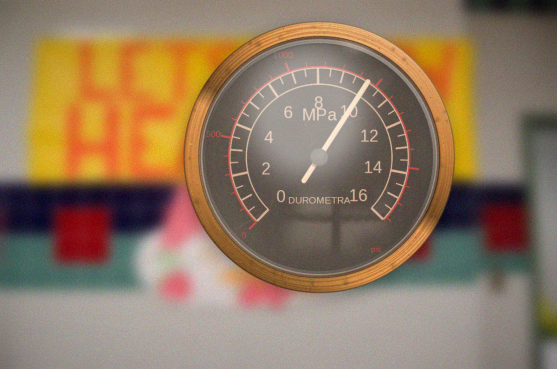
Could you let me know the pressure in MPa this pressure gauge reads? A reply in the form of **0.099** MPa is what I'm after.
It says **10** MPa
